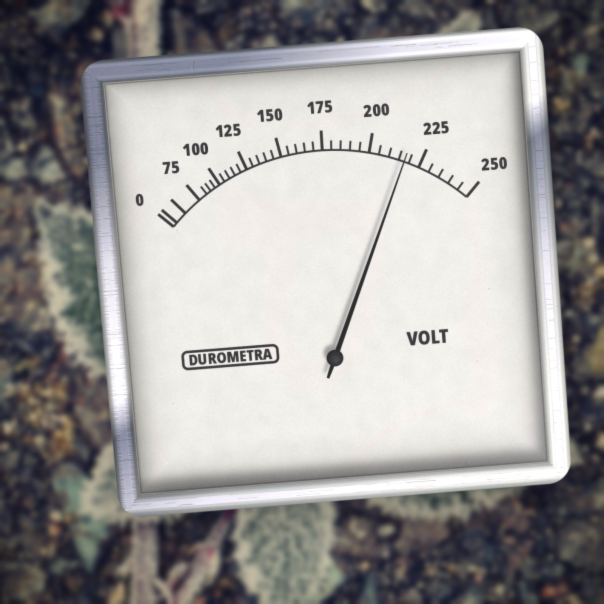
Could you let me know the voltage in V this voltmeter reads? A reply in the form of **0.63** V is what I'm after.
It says **217.5** V
